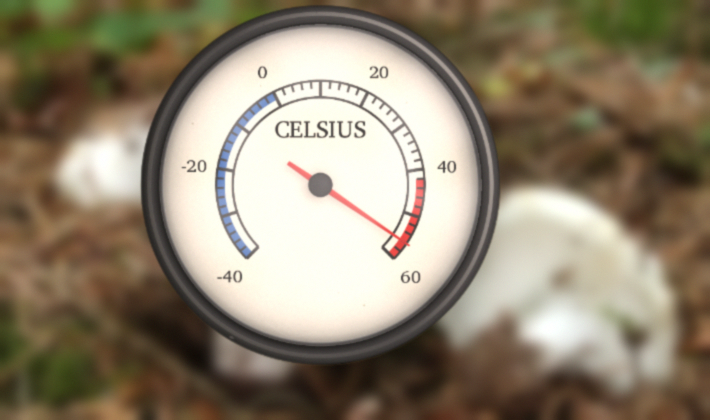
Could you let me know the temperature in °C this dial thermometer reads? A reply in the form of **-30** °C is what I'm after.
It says **56** °C
